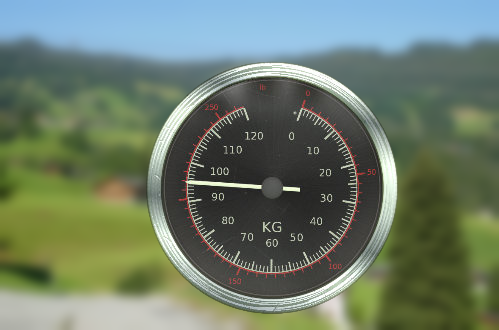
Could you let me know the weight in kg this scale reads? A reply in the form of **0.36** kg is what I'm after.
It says **95** kg
